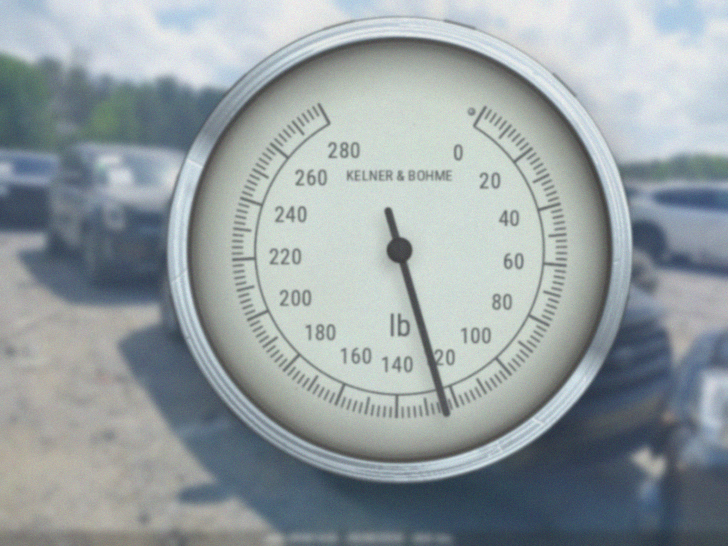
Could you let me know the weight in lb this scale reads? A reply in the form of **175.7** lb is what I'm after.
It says **124** lb
